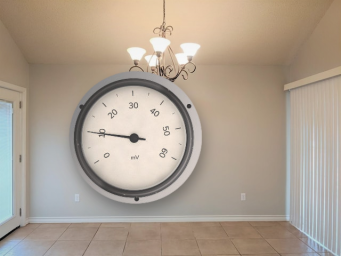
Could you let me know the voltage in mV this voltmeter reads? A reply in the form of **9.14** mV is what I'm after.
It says **10** mV
